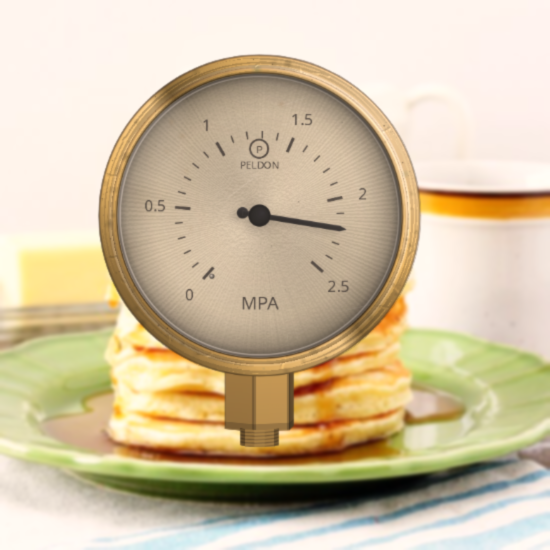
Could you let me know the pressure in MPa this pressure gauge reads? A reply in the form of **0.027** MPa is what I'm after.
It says **2.2** MPa
